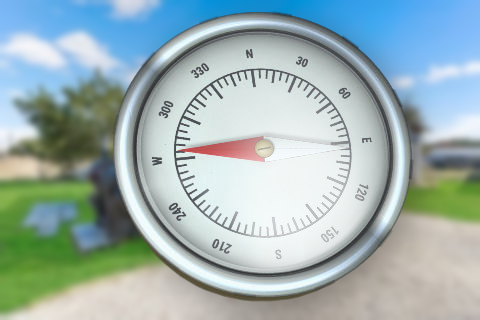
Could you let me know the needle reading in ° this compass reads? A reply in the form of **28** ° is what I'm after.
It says **275** °
